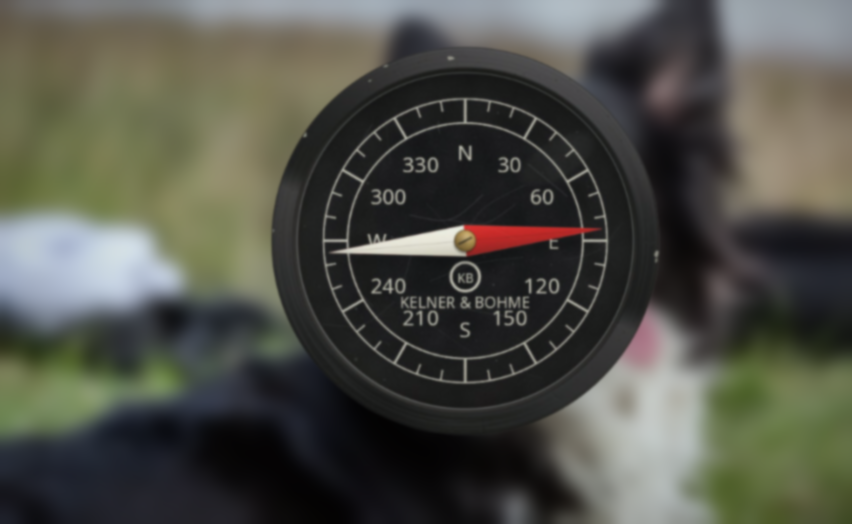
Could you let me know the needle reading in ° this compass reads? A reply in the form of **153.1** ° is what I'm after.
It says **85** °
